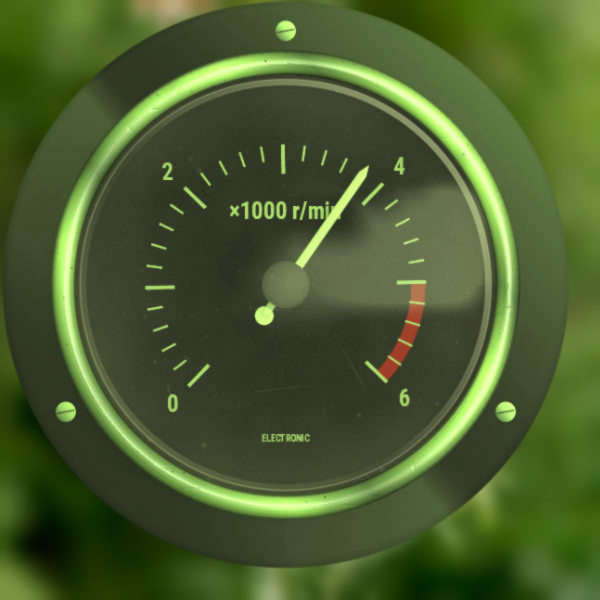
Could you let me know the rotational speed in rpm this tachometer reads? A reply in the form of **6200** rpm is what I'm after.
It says **3800** rpm
